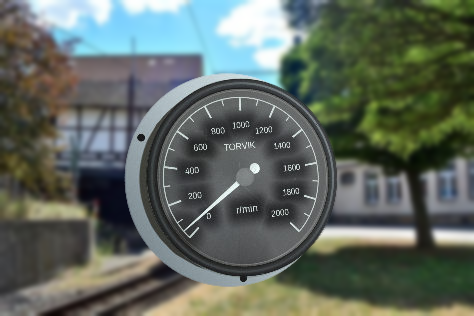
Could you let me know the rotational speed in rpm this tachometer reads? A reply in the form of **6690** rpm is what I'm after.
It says **50** rpm
